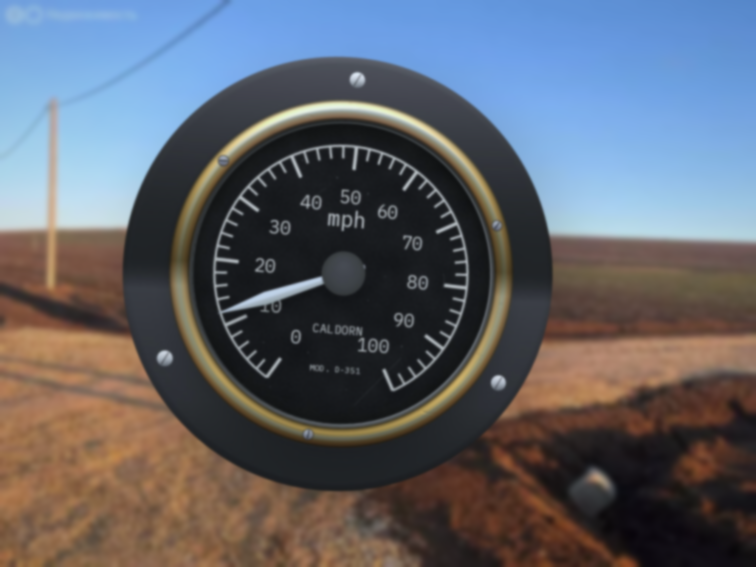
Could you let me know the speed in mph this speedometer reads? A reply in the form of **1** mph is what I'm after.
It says **12** mph
